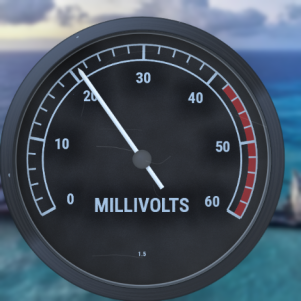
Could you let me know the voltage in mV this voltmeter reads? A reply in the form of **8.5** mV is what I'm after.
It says **21** mV
